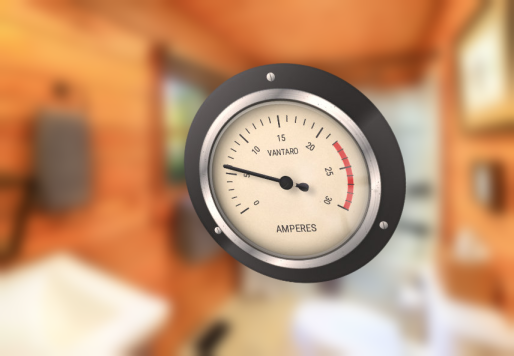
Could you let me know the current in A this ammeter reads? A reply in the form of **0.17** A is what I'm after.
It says **6** A
